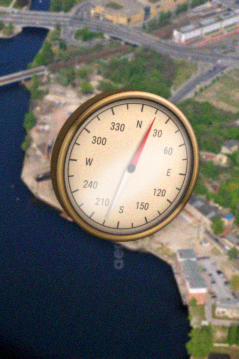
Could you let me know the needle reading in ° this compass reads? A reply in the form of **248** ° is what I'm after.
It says **15** °
